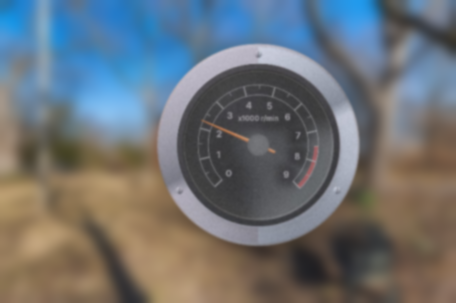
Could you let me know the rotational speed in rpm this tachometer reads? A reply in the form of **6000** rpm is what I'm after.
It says **2250** rpm
